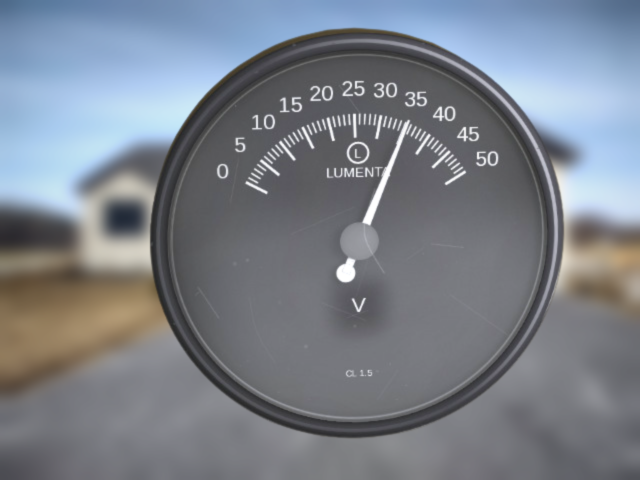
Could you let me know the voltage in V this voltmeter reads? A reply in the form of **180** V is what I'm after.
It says **35** V
